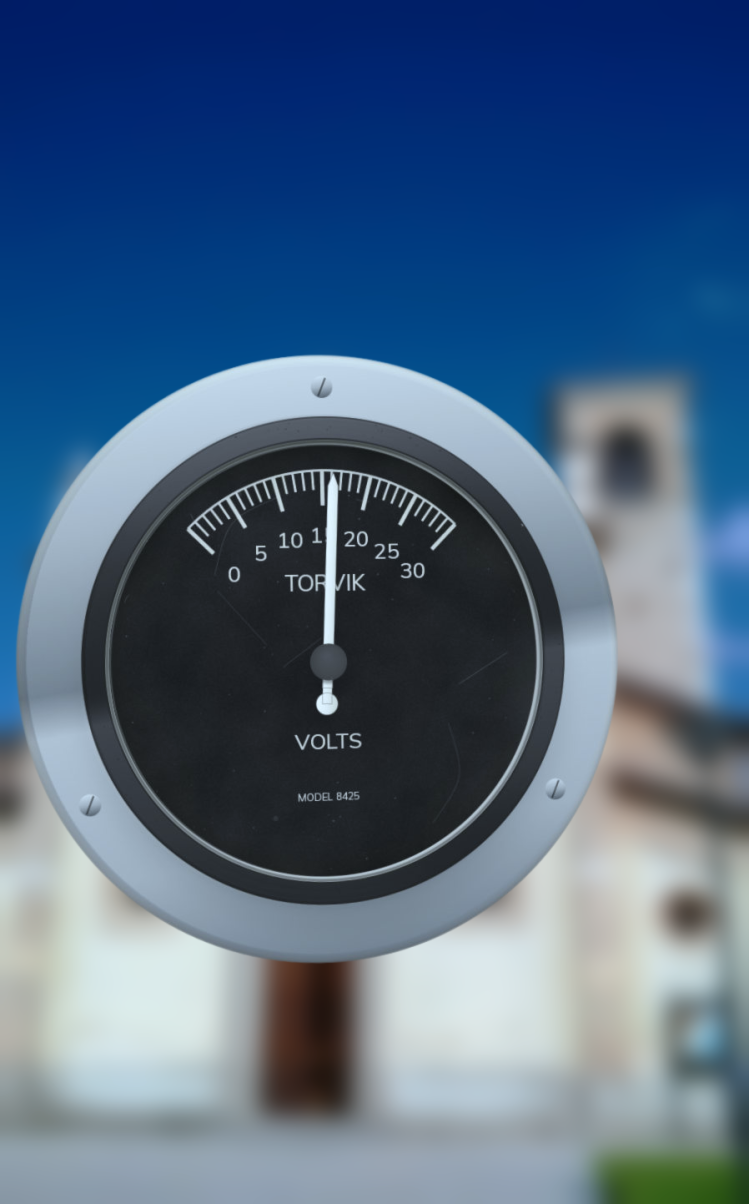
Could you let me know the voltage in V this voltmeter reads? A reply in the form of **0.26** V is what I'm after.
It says **16** V
